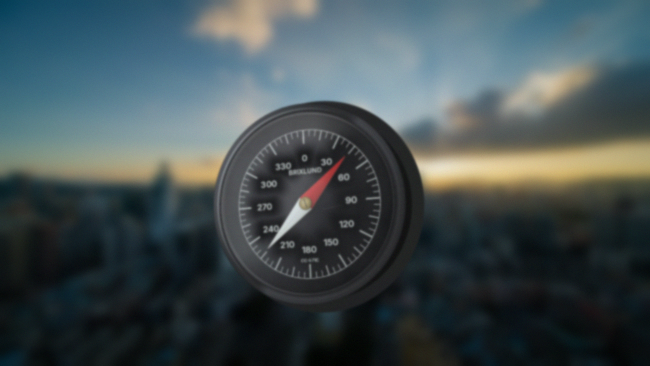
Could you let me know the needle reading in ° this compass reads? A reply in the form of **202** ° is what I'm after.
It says **45** °
